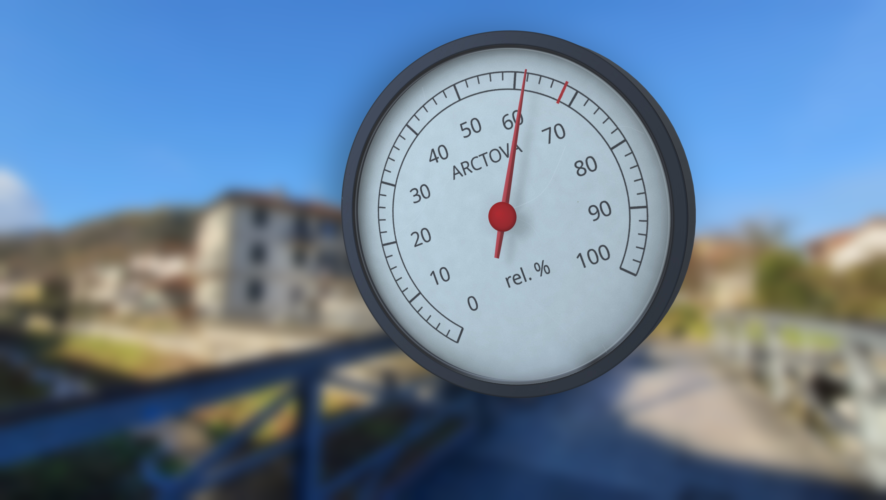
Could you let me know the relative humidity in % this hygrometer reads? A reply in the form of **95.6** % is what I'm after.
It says **62** %
